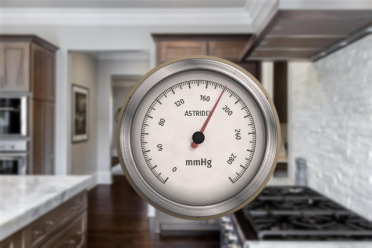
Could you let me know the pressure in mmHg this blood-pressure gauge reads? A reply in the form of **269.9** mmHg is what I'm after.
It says **180** mmHg
